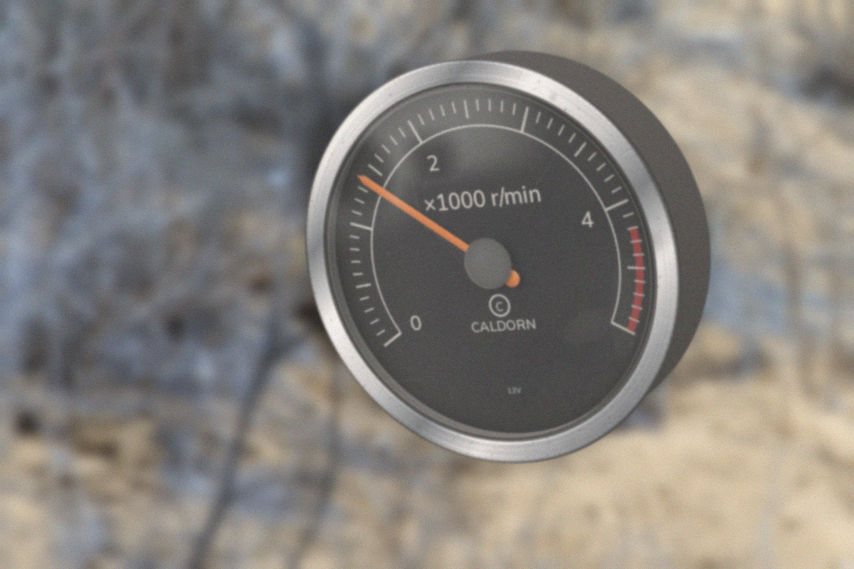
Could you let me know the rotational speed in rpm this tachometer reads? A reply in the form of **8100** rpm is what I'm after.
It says **1400** rpm
